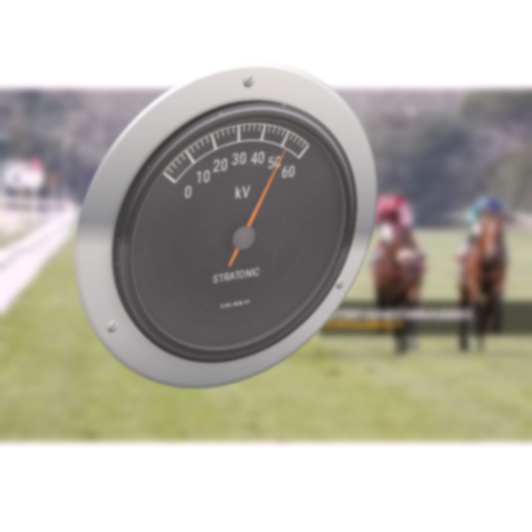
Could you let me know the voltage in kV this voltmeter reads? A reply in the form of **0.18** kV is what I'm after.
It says **50** kV
